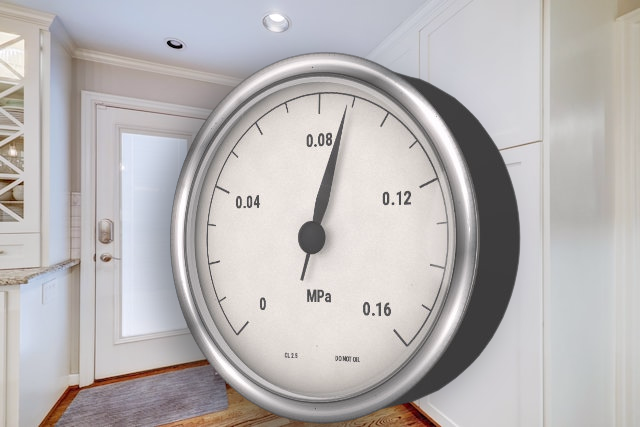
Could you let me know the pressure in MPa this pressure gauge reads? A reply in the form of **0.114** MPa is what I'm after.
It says **0.09** MPa
